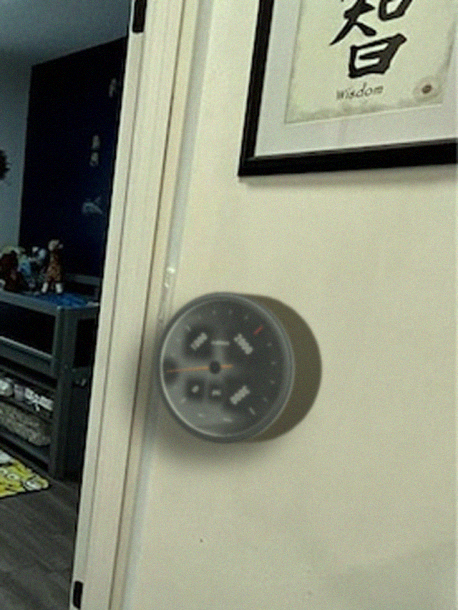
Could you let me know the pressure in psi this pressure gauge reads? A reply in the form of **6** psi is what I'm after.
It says **400** psi
